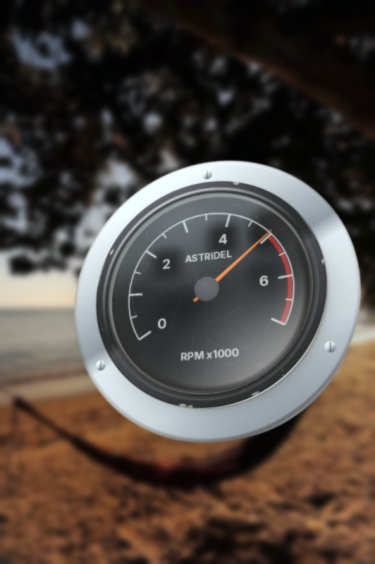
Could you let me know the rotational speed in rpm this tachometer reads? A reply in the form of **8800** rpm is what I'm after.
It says **5000** rpm
